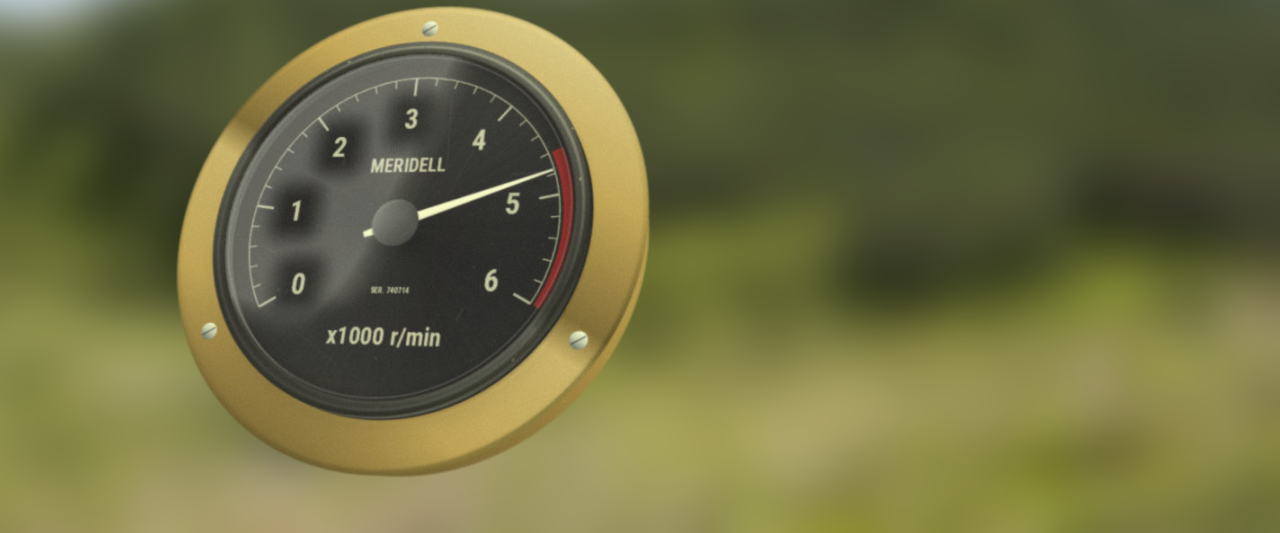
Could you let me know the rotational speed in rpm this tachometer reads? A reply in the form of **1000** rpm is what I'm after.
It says **4800** rpm
